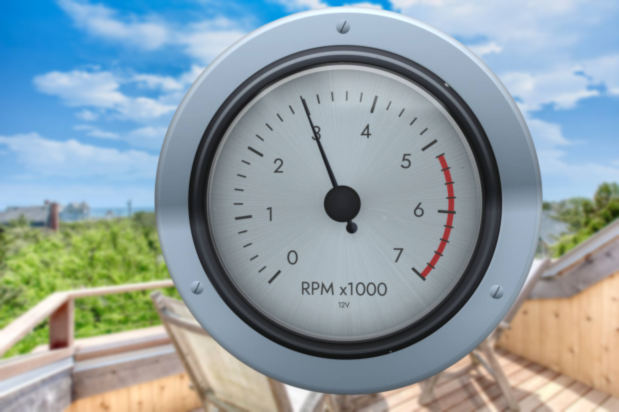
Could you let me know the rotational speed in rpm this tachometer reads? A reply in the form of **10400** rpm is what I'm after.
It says **3000** rpm
